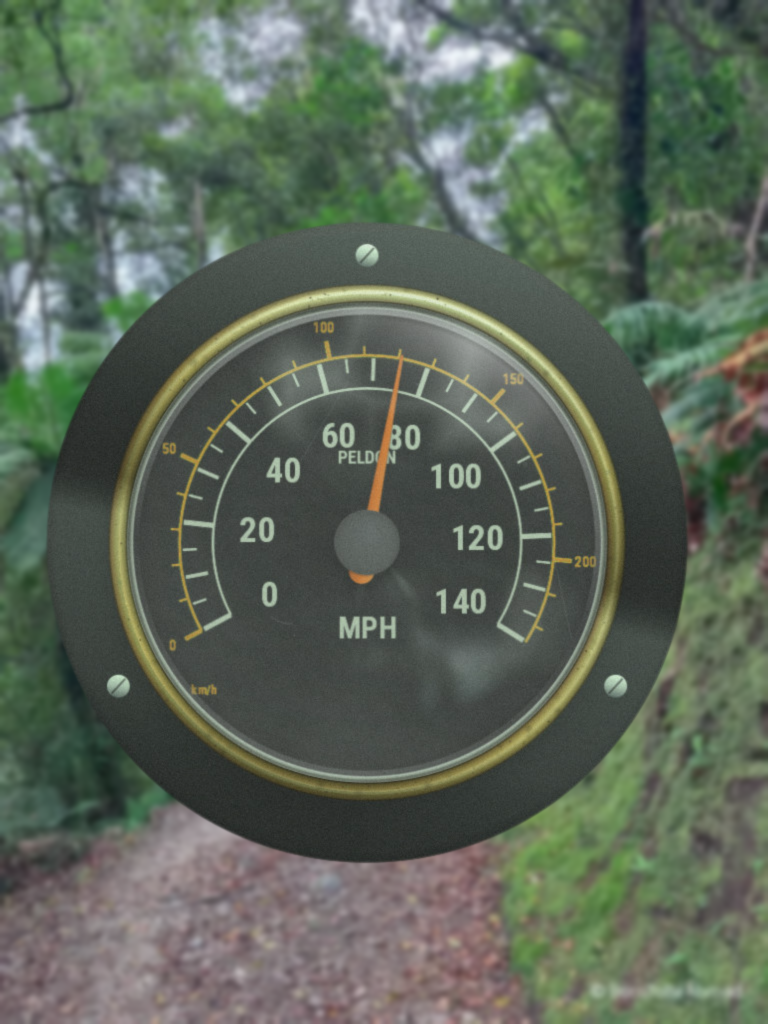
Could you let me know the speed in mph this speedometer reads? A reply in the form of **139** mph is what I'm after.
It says **75** mph
